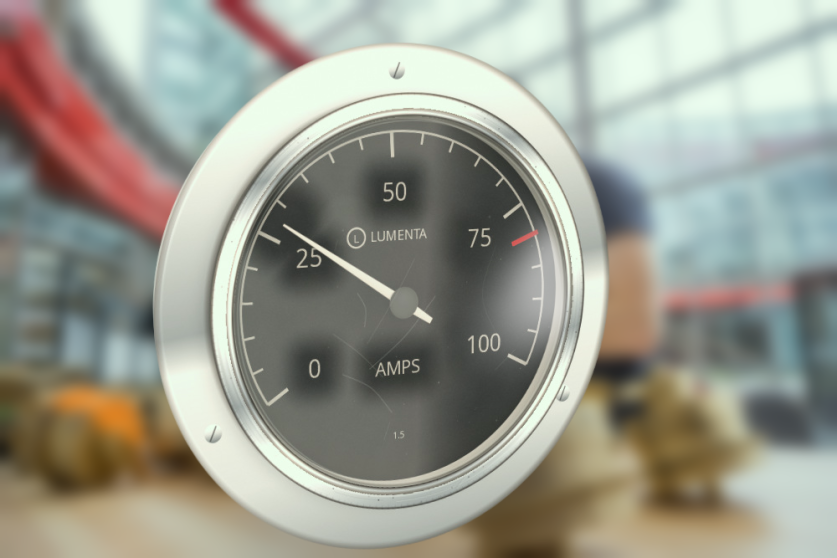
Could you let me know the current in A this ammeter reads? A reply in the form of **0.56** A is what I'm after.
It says **27.5** A
